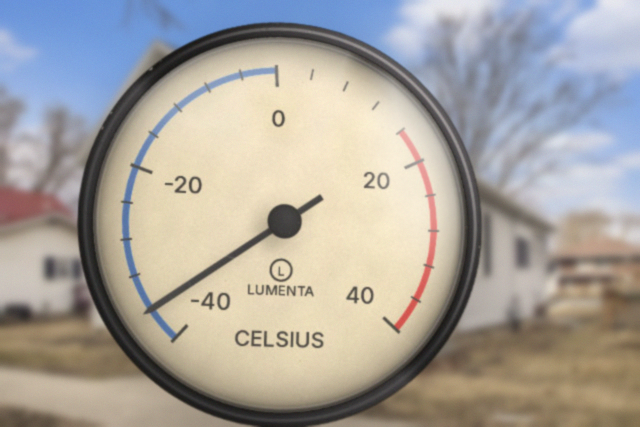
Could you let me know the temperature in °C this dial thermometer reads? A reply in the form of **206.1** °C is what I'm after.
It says **-36** °C
